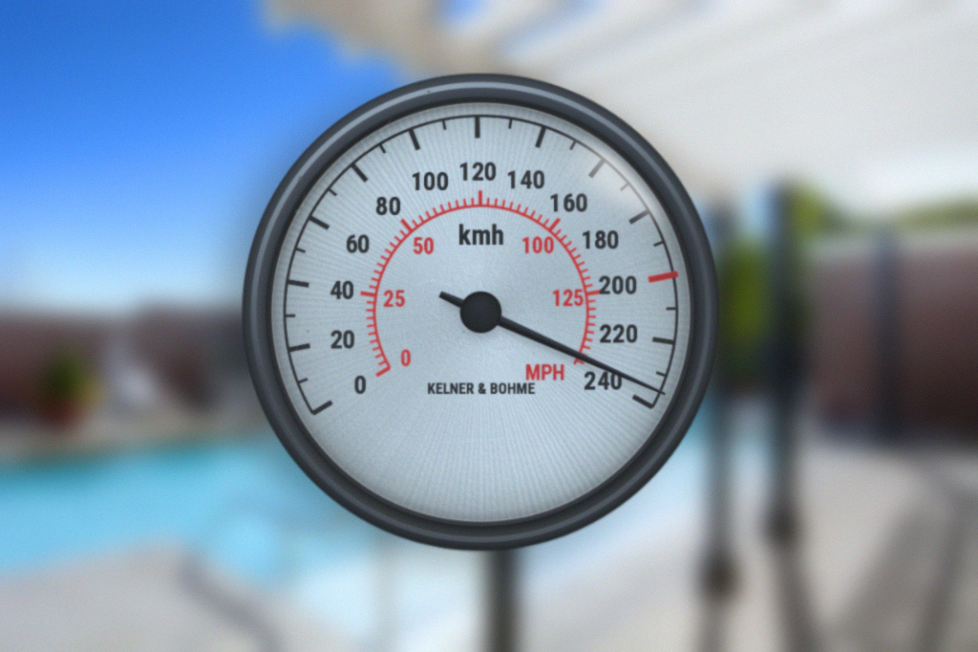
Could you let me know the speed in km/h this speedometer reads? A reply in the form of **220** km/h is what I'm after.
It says **235** km/h
